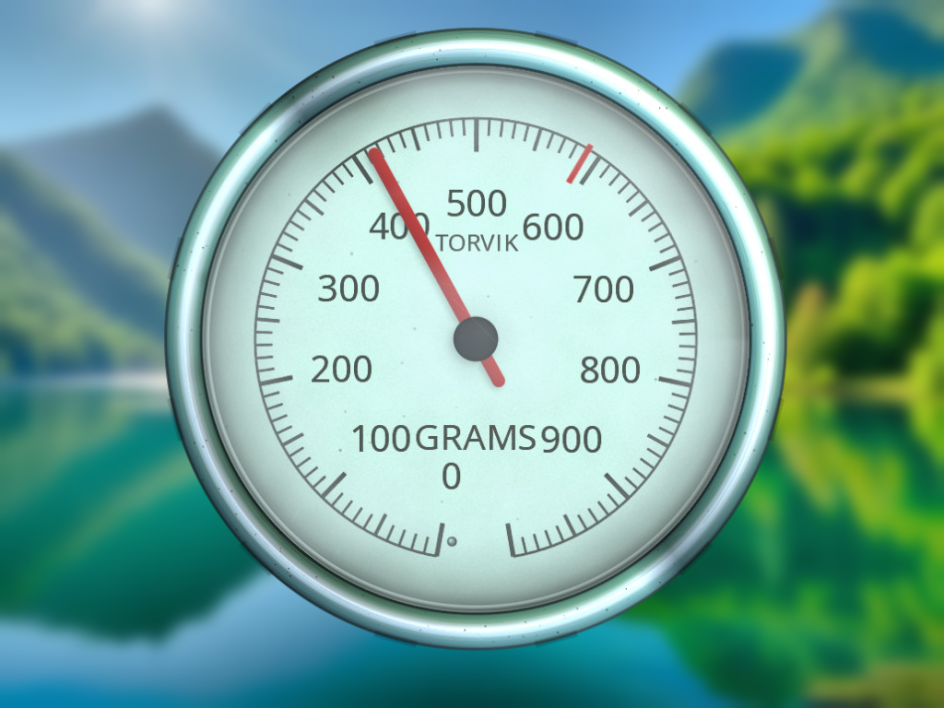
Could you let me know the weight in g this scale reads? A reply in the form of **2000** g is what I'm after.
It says **415** g
